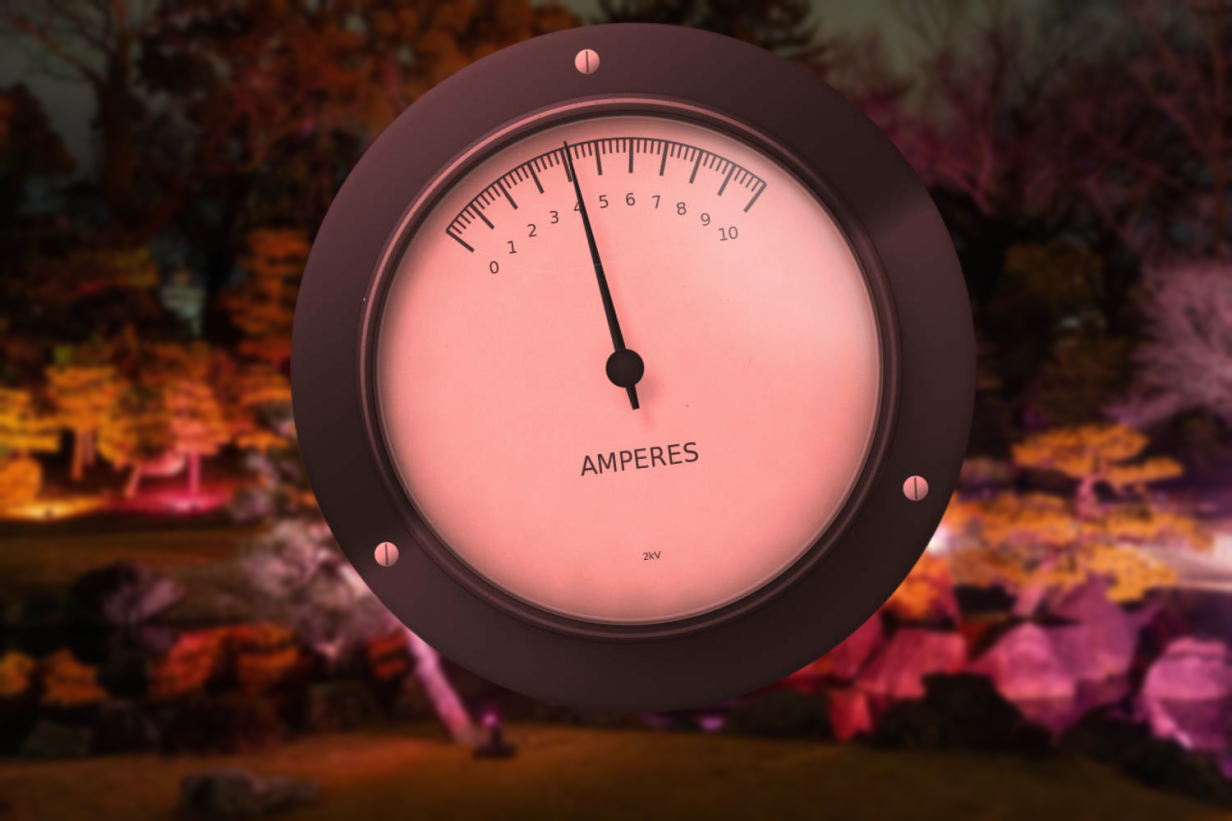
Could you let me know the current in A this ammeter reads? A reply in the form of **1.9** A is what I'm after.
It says **4.2** A
